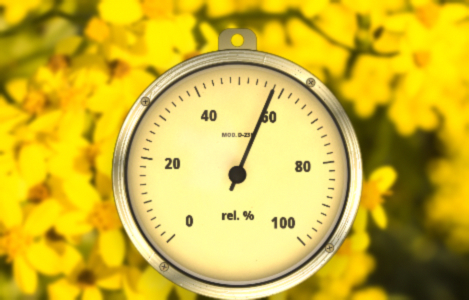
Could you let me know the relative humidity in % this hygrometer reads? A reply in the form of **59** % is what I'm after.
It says **58** %
